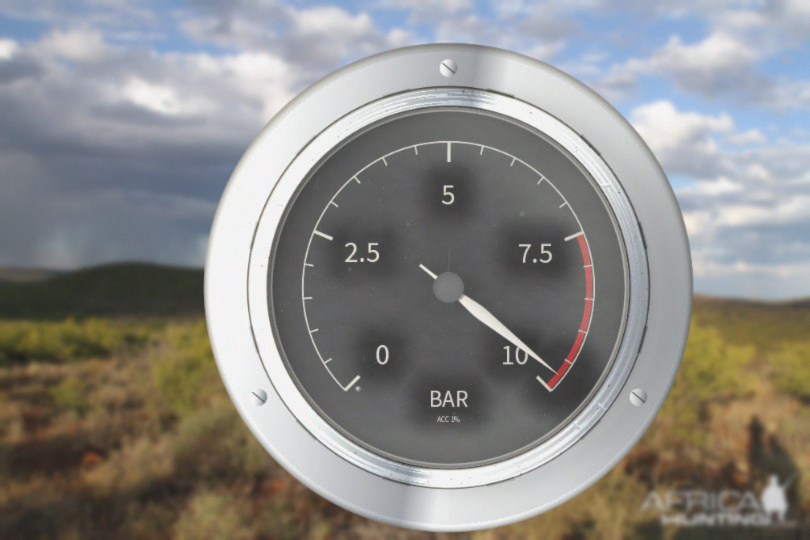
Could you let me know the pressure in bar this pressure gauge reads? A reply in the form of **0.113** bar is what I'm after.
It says **9.75** bar
